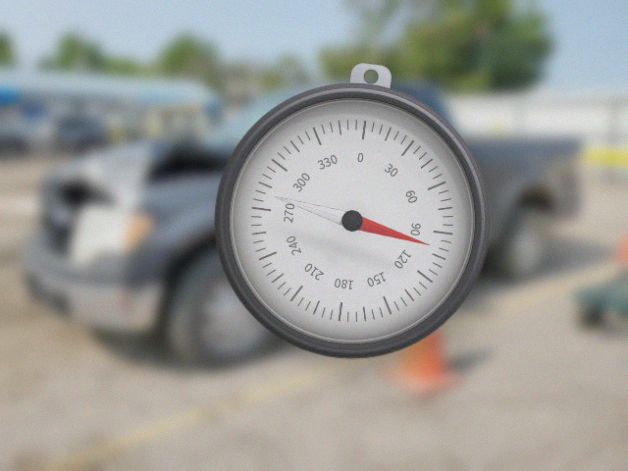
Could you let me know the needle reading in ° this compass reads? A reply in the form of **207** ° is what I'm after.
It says **100** °
